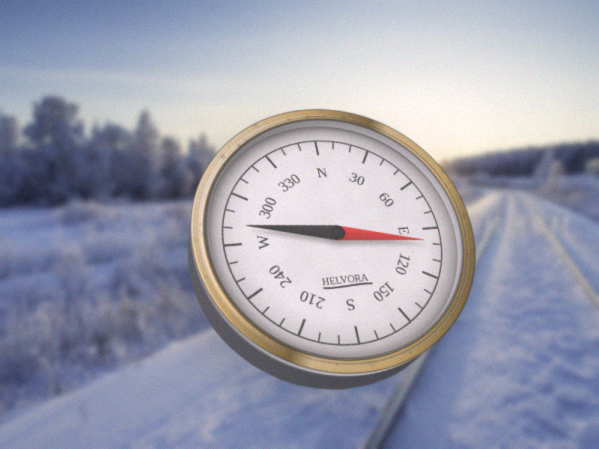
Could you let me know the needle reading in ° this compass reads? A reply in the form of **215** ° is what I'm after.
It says **100** °
